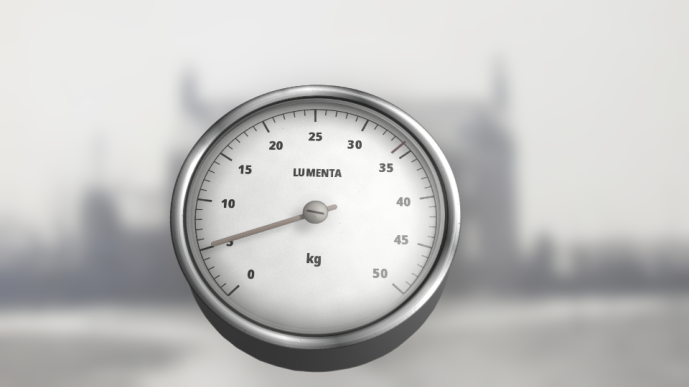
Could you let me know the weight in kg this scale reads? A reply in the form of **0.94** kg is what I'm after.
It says **5** kg
